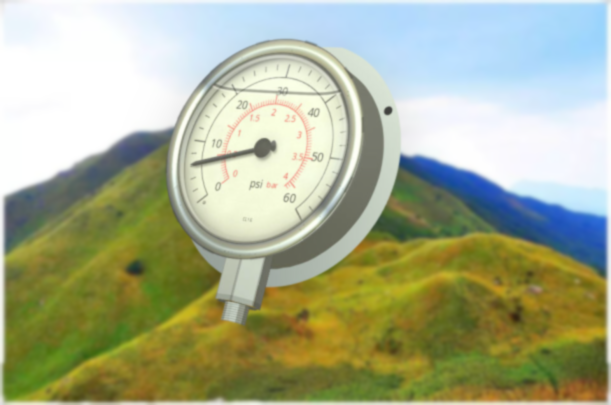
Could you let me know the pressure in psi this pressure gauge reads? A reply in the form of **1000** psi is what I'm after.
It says **6** psi
